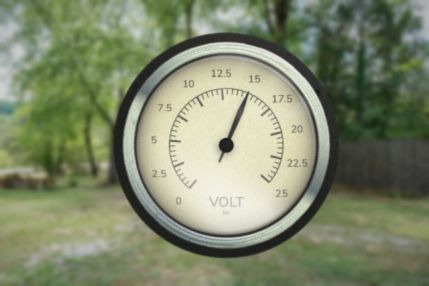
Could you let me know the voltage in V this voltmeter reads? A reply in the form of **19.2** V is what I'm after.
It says **15** V
